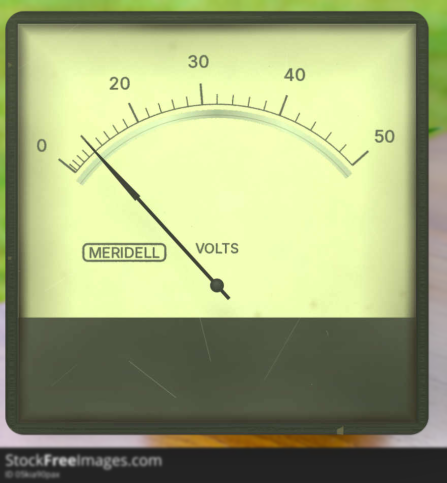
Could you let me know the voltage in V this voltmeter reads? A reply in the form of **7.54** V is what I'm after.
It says **10** V
